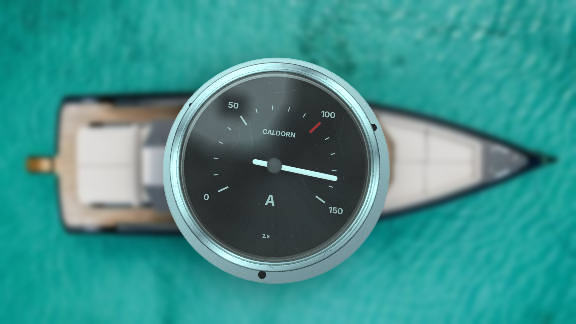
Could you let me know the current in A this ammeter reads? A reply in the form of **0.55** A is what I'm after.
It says **135** A
